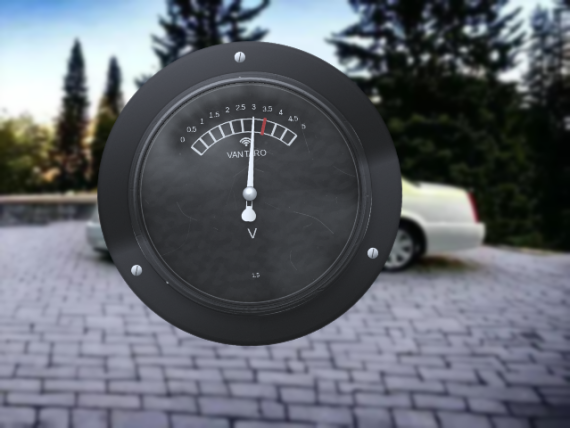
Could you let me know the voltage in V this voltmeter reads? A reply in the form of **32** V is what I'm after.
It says **3** V
